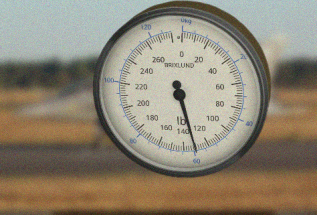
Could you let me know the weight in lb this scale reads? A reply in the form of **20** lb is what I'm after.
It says **130** lb
